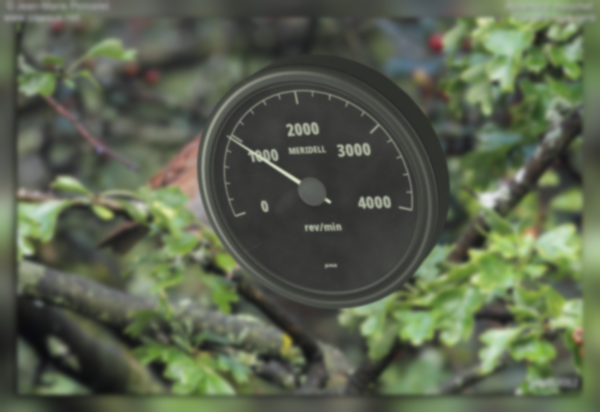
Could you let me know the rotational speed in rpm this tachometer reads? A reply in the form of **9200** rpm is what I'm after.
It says **1000** rpm
